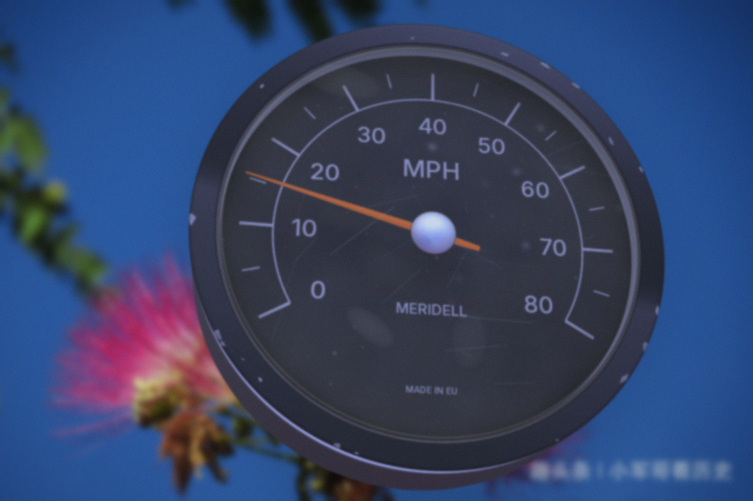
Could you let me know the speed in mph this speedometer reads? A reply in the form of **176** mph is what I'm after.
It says **15** mph
